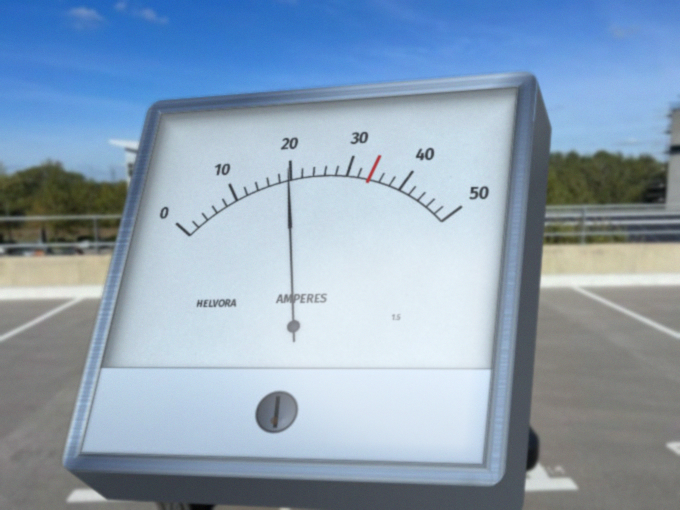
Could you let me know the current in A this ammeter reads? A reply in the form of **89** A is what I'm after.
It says **20** A
